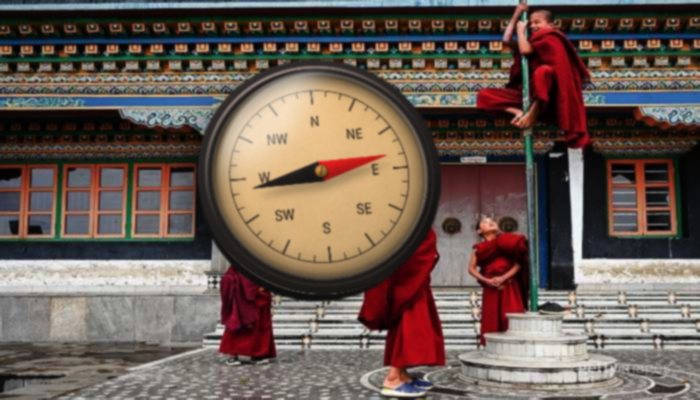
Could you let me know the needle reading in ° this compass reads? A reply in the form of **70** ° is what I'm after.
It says **80** °
